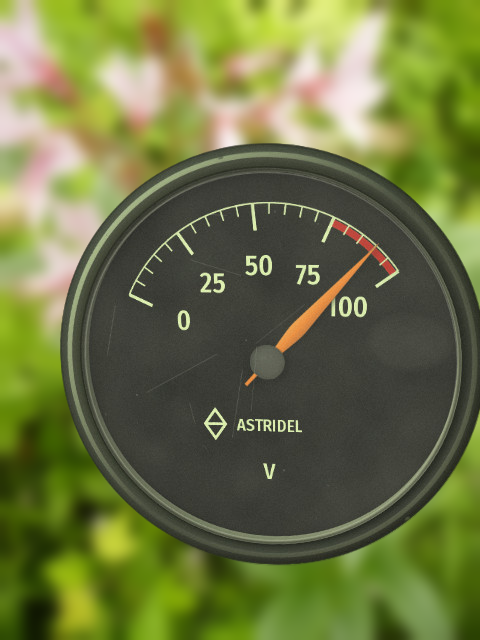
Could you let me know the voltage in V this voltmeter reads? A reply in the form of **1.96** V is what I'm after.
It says **90** V
